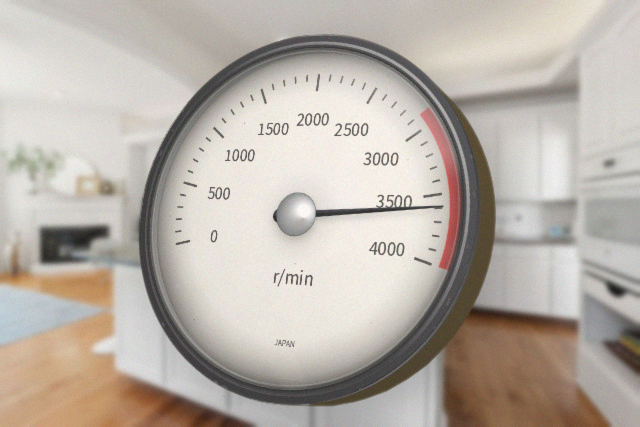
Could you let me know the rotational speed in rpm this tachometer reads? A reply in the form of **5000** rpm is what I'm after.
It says **3600** rpm
